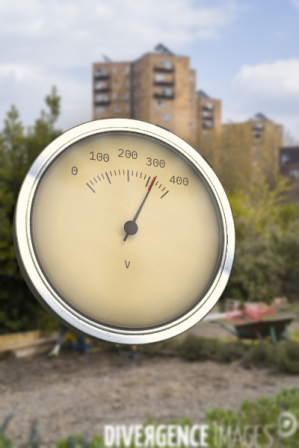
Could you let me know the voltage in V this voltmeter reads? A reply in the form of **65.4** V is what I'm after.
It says **320** V
